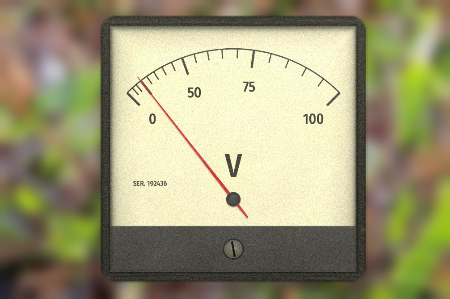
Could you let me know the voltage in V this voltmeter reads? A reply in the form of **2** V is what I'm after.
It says **25** V
